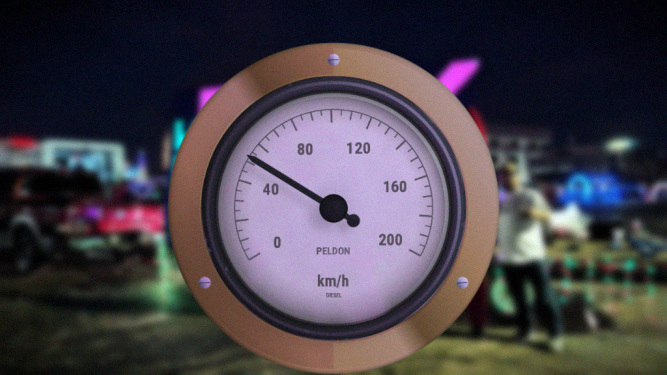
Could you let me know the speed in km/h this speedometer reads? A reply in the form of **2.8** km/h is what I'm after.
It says **52.5** km/h
